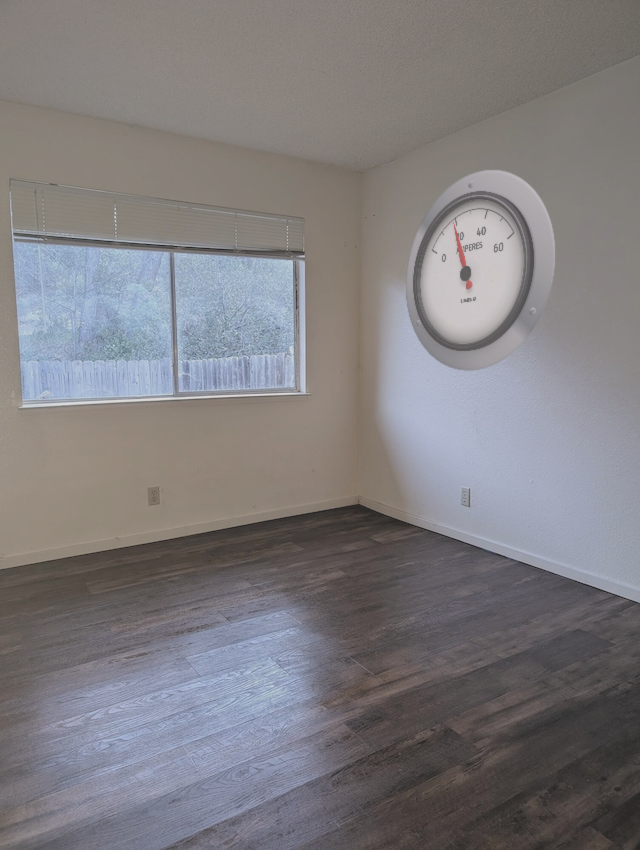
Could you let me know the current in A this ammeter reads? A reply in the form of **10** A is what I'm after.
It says **20** A
